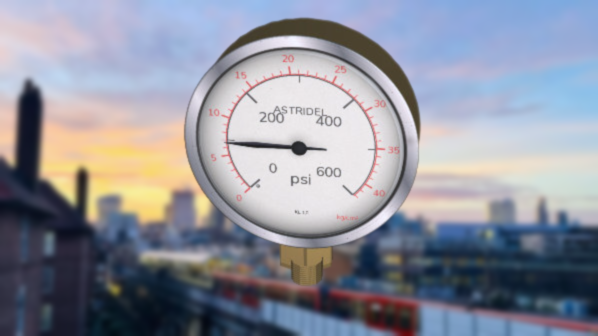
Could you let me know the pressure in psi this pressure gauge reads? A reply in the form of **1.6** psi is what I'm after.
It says **100** psi
